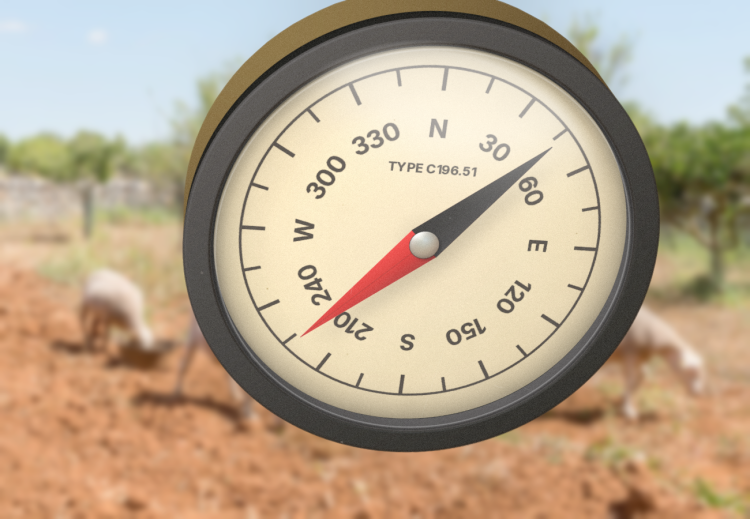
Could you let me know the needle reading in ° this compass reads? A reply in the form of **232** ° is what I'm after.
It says **225** °
